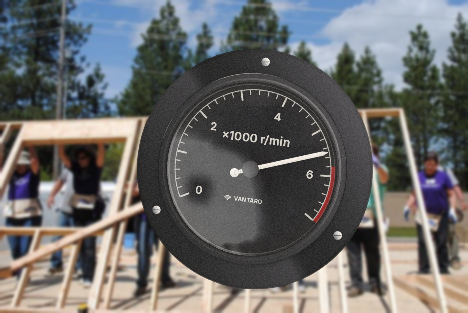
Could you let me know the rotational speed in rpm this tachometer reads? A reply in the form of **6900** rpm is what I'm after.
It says **5500** rpm
